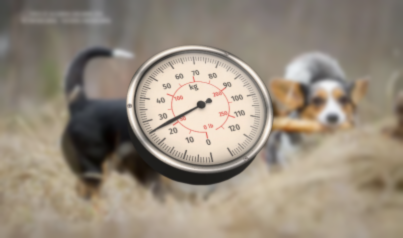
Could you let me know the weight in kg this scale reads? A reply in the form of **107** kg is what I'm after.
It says **25** kg
